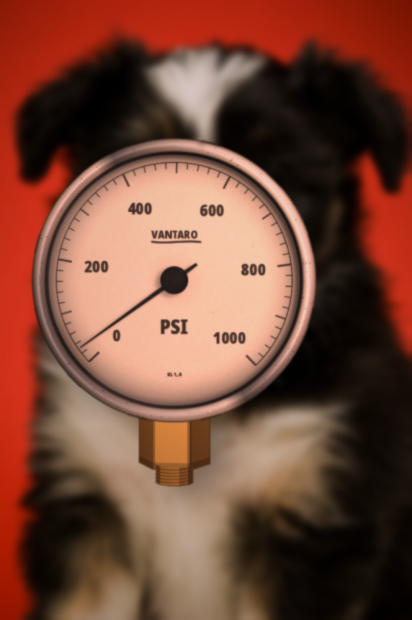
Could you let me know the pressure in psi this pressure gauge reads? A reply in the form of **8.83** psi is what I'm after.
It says **30** psi
